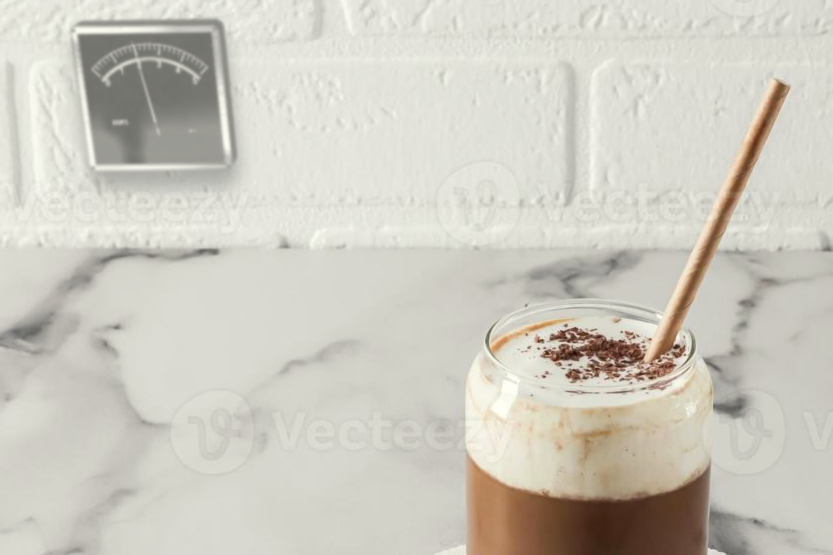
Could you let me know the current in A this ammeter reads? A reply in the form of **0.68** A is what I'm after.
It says **2** A
